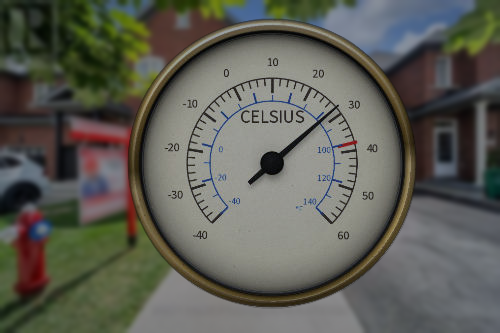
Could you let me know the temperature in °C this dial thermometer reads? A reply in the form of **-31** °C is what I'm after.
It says **28** °C
